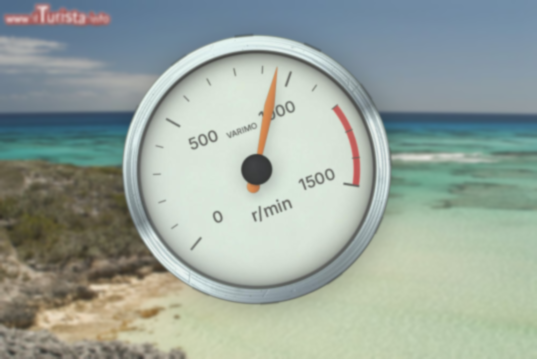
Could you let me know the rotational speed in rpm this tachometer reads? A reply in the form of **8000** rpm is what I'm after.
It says **950** rpm
